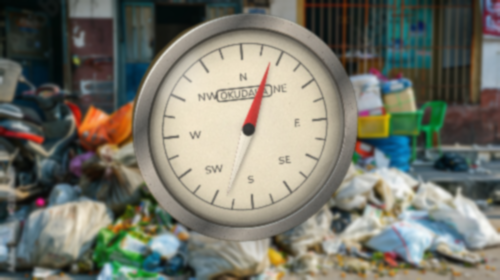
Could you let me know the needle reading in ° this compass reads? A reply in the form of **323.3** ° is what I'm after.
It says **22.5** °
